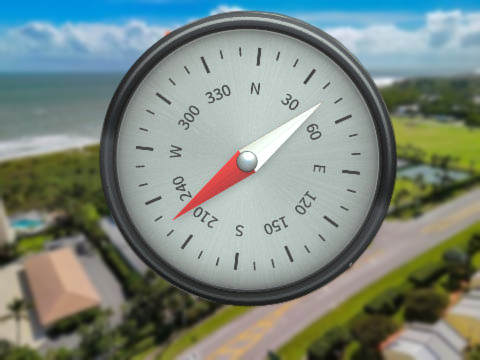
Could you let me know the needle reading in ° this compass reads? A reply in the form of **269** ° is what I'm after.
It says **225** °
